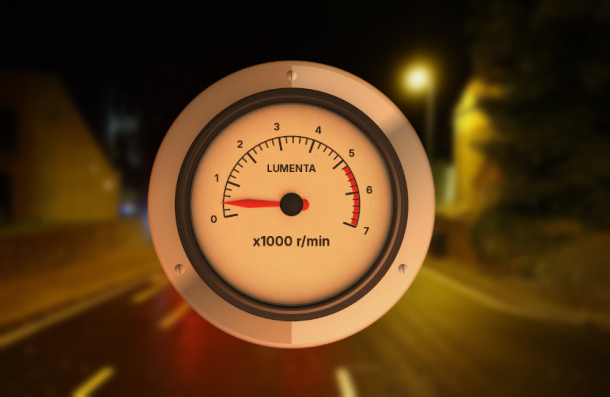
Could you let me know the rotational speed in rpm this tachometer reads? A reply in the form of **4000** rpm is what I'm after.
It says **400** rpm
